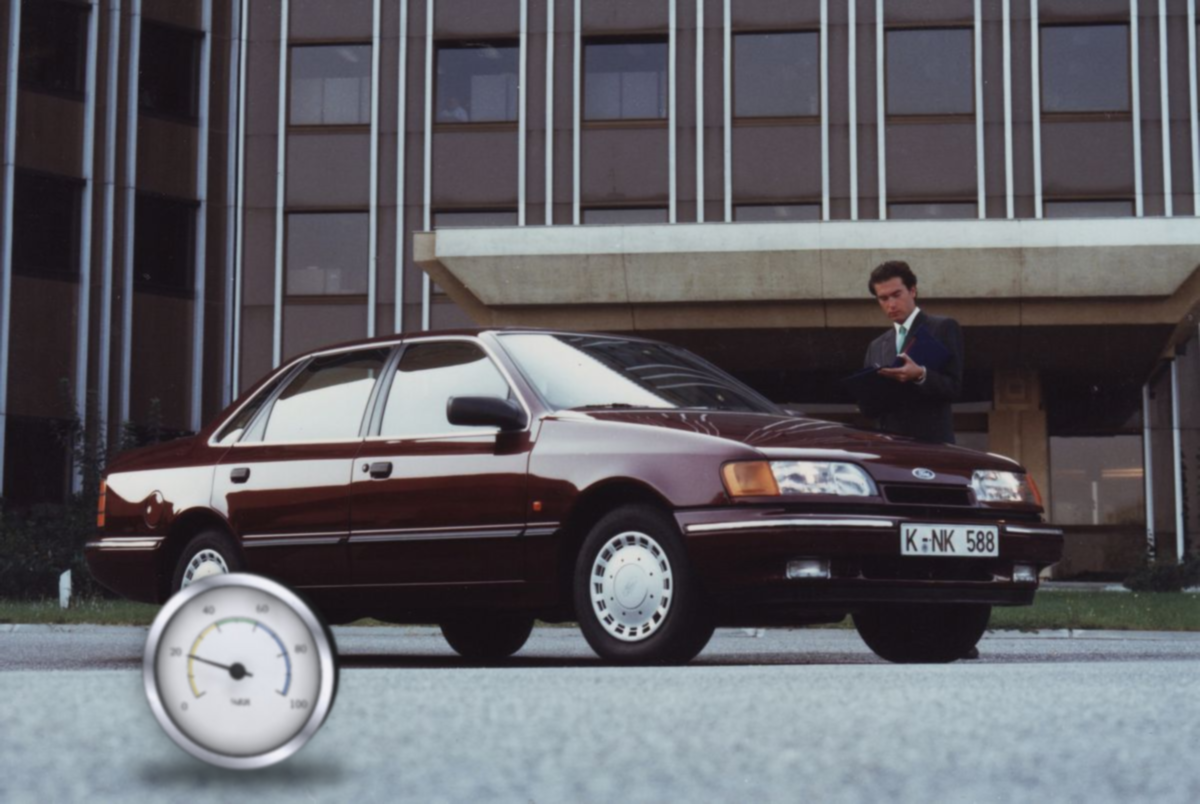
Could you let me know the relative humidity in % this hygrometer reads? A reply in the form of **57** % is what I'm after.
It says **20** %
